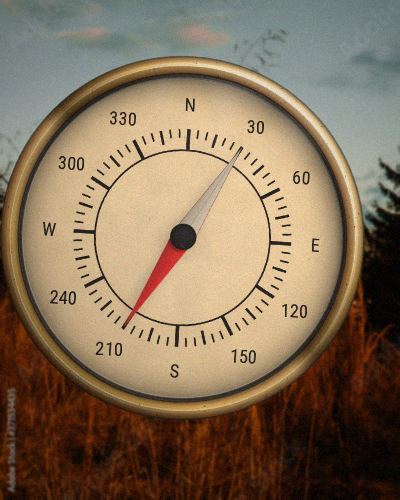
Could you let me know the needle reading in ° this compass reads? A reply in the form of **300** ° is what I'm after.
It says **210** °
